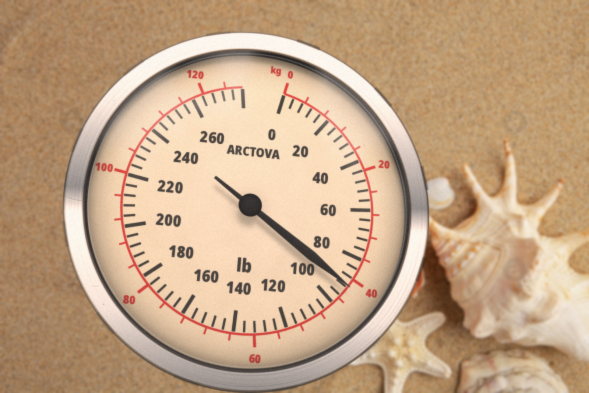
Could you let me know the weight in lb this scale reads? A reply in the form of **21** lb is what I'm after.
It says **92** lb
